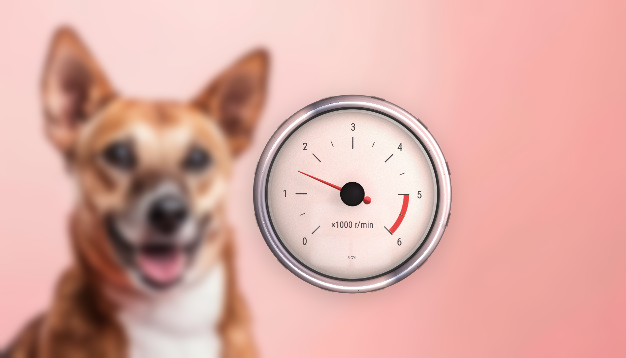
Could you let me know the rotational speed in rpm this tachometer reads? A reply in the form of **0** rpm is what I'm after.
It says **1500** rpm
